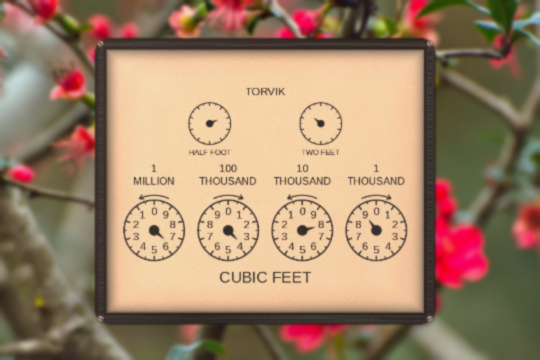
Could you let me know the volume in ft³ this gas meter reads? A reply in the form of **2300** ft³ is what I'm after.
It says **637900** ft³
